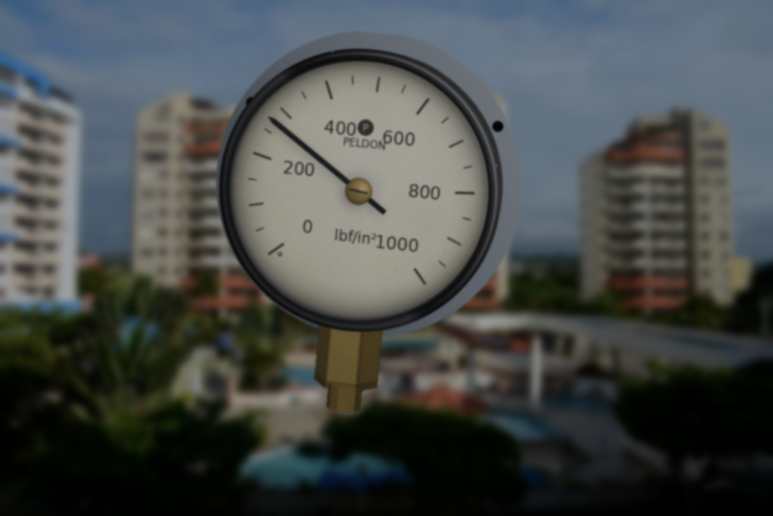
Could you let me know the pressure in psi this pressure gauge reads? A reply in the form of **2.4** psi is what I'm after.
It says **275** psi
